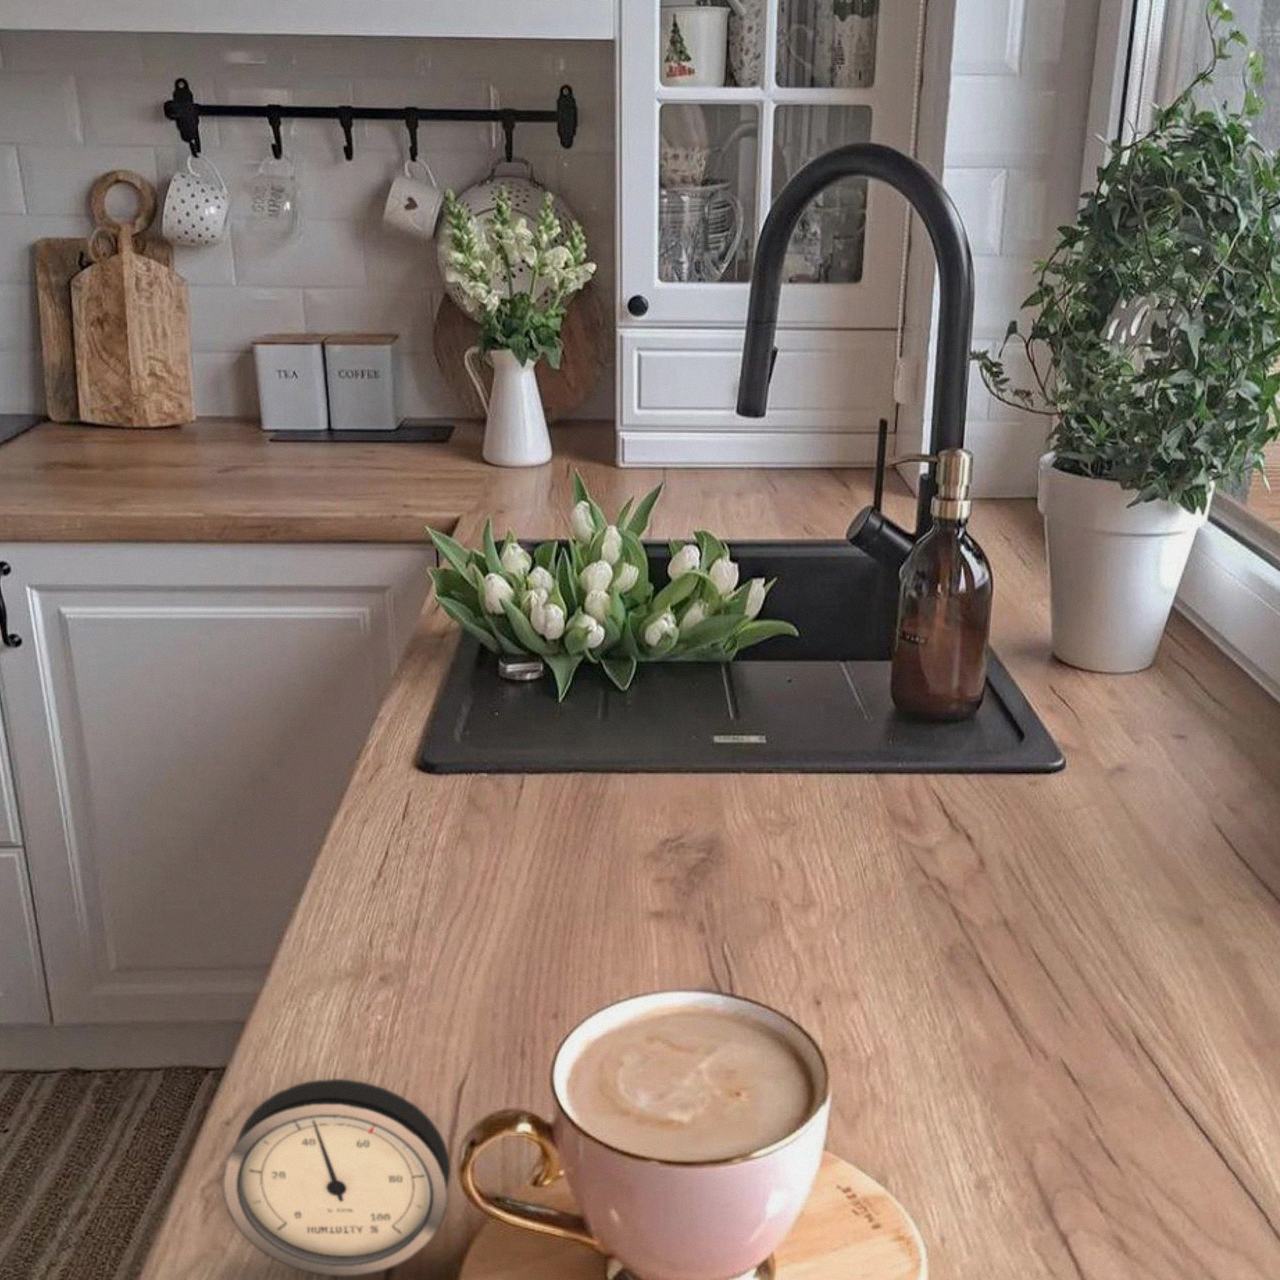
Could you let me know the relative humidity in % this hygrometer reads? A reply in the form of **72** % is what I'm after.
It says **45** %
